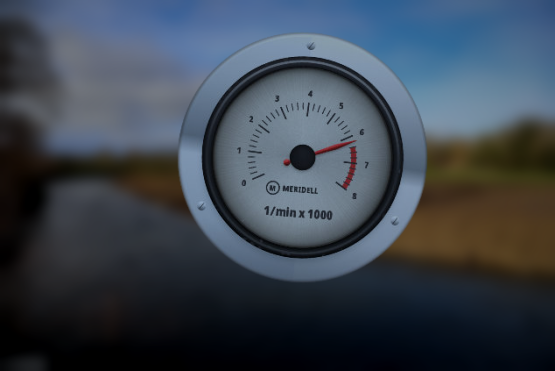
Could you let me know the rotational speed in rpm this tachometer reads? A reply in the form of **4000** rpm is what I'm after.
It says **6200** rpm
